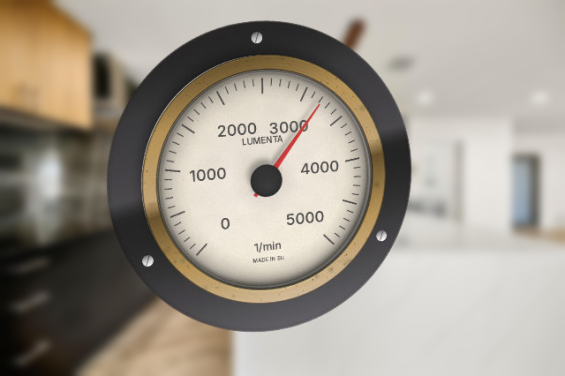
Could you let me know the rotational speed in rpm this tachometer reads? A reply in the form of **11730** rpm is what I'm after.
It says **3200** rpm
